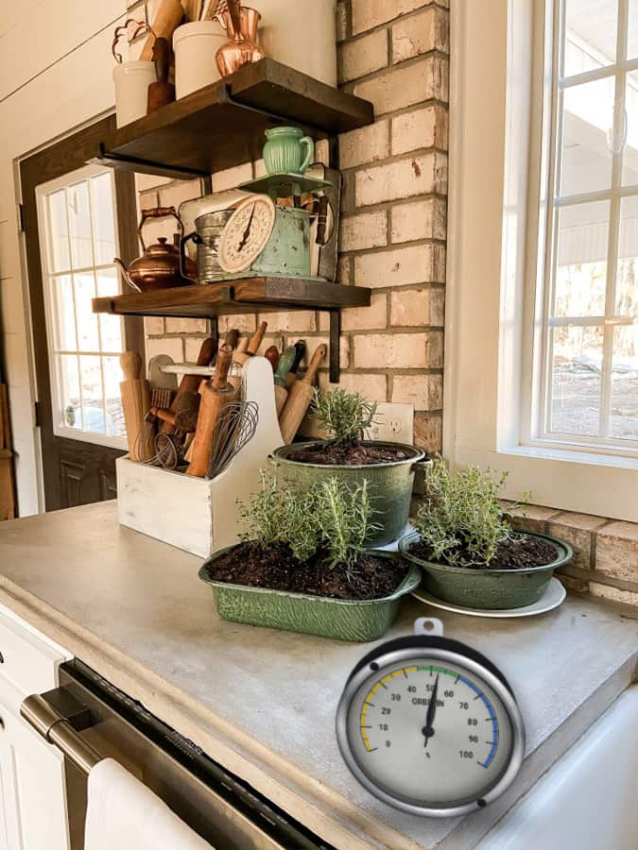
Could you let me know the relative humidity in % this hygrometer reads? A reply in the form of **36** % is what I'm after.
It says **52.5** %
